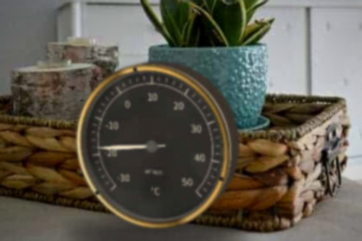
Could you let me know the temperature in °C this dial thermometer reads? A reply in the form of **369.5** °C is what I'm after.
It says **-18** °C
